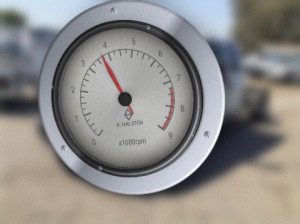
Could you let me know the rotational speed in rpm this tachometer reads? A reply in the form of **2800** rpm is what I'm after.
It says **3750** rpm
